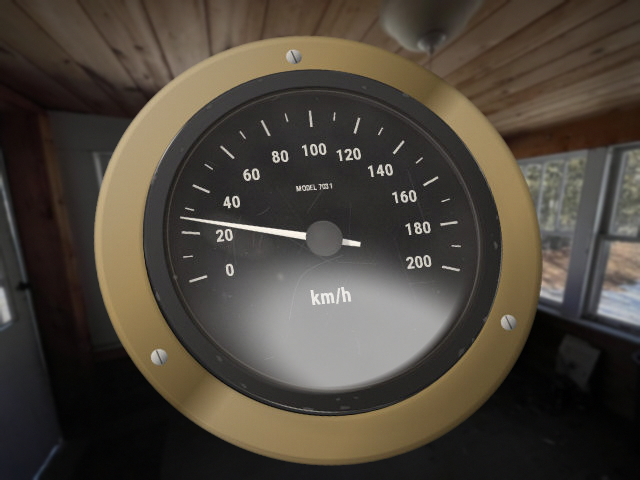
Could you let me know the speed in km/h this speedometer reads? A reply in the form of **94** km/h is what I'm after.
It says **25** km/h
